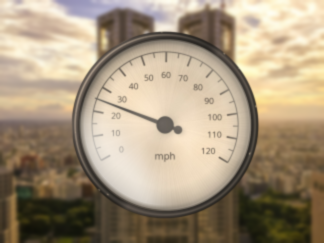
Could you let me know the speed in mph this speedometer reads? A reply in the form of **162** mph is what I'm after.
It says **25** mph
